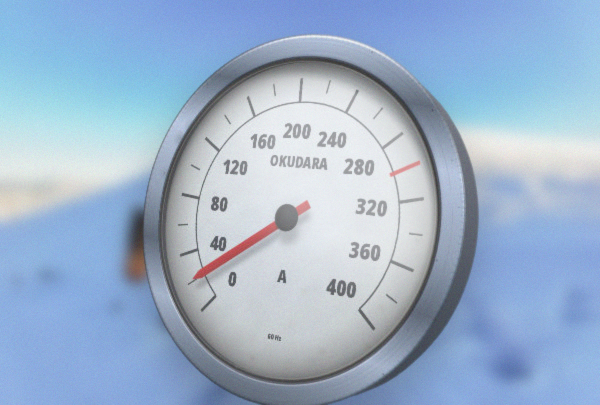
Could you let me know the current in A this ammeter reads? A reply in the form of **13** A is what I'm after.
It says **20** A
